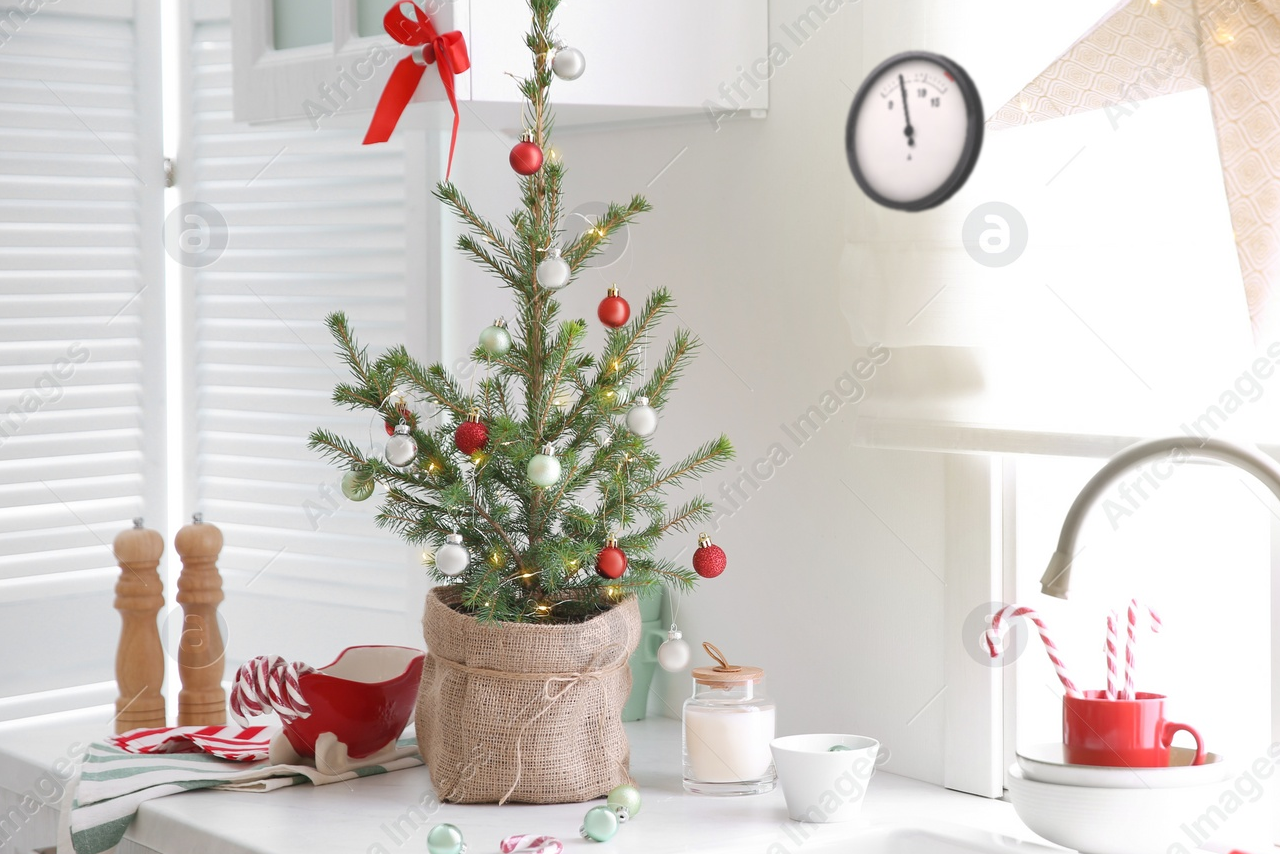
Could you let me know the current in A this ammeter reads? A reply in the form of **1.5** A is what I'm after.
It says **5** A
